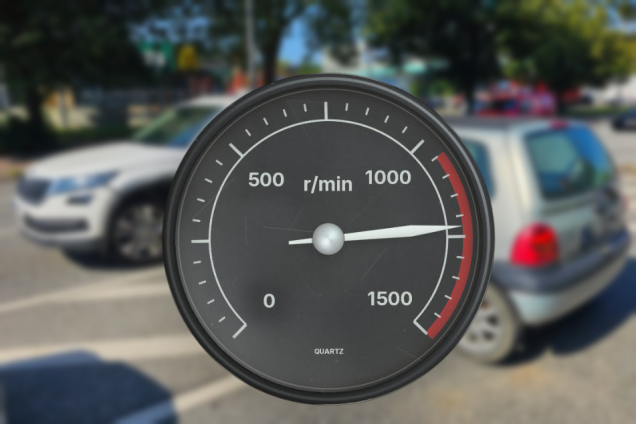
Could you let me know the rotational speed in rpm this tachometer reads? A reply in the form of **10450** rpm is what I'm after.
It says **1225** rpm
